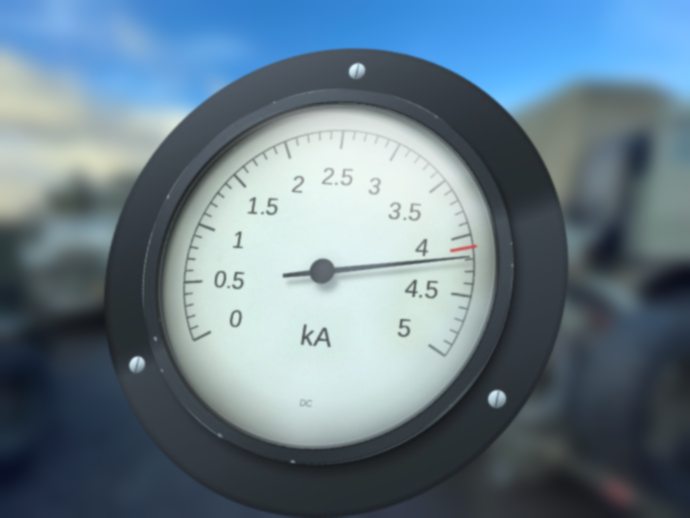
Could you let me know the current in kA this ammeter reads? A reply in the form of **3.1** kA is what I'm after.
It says **4.2** kA
